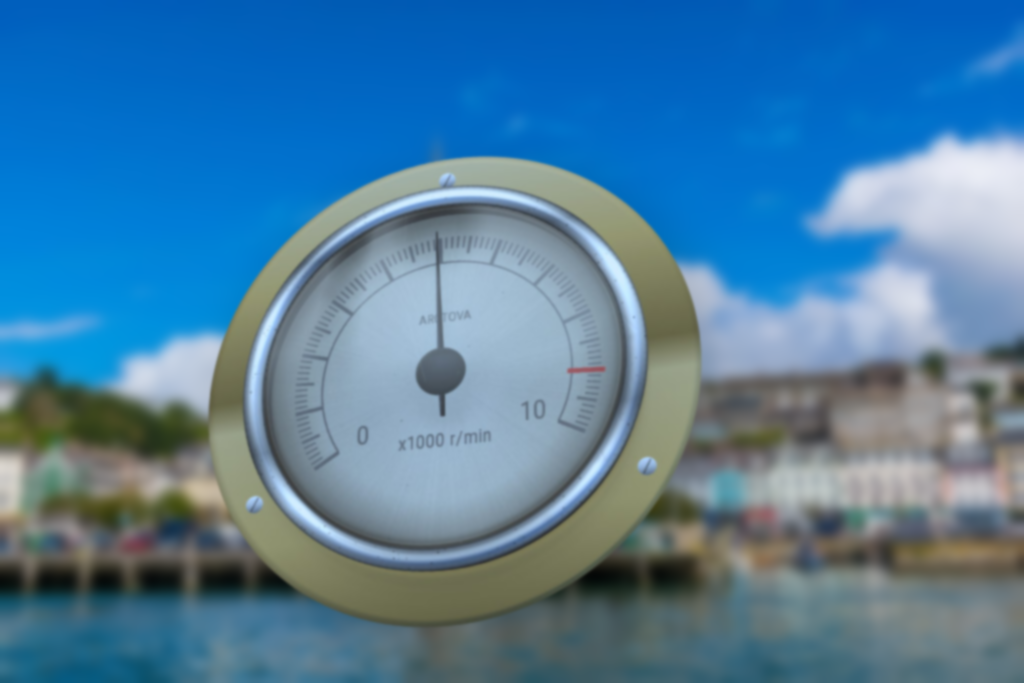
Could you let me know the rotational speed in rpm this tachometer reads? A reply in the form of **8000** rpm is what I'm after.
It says **5000** rpm
